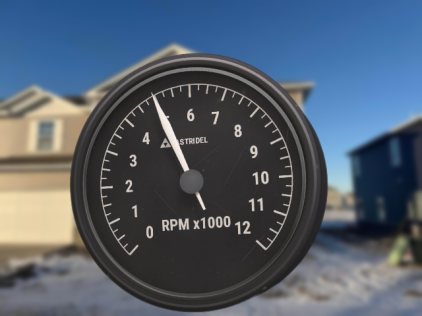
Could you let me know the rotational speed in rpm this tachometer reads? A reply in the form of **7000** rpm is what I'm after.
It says **5000** rpm
